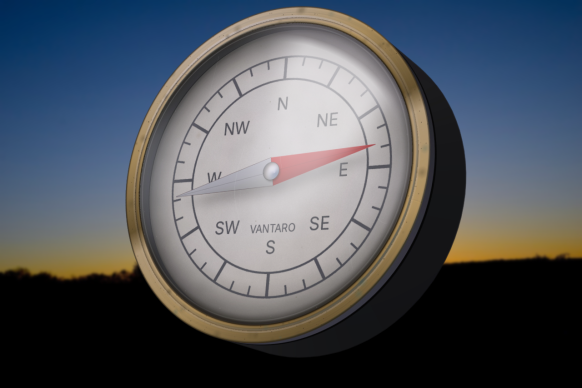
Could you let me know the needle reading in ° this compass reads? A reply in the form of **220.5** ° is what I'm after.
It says **80** °
